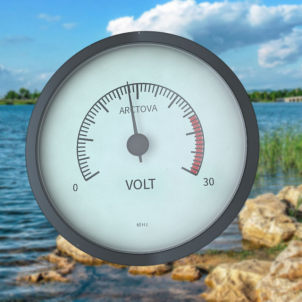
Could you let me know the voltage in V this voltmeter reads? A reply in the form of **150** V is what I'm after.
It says **14** V
